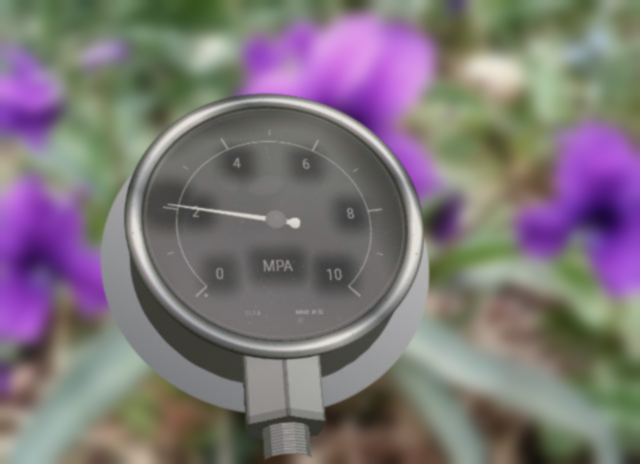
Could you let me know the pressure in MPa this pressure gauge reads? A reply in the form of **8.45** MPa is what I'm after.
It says **2** MPa
